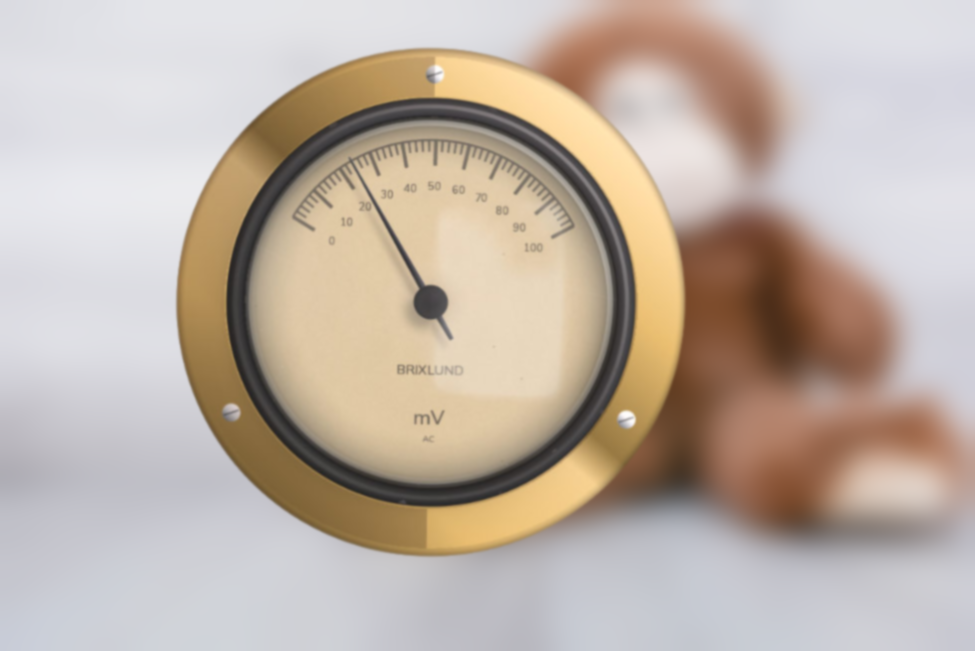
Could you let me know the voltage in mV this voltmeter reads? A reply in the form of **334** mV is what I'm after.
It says **24** mV
